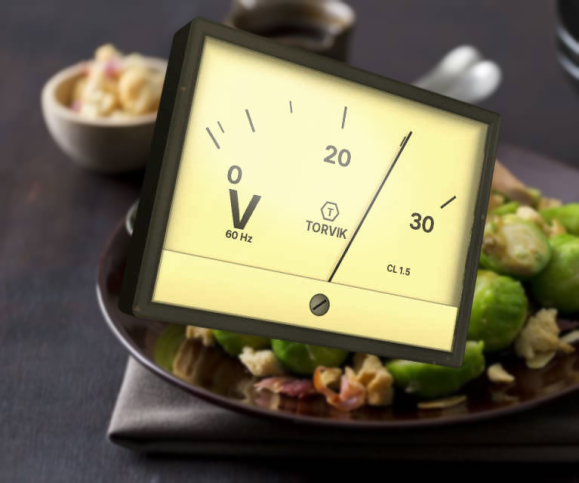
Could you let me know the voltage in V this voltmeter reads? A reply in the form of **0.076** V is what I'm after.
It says **25** V
